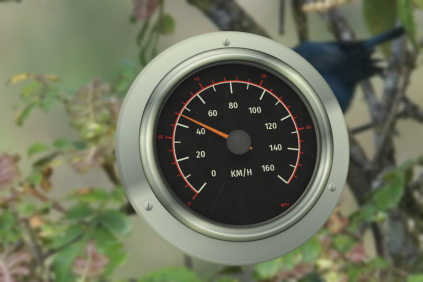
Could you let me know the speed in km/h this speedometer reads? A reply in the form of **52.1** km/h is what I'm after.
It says **45** km/h
